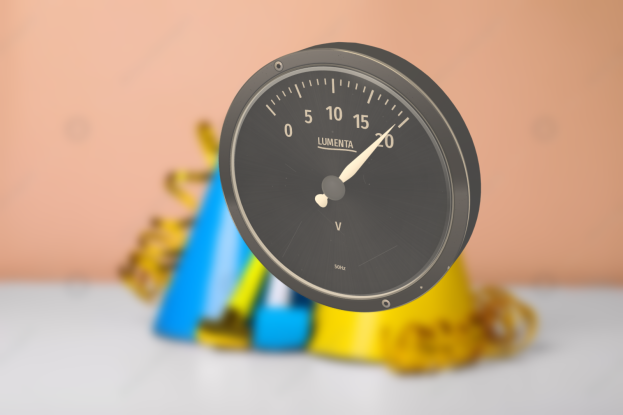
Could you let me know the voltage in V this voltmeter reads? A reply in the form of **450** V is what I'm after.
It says **19.5** V
